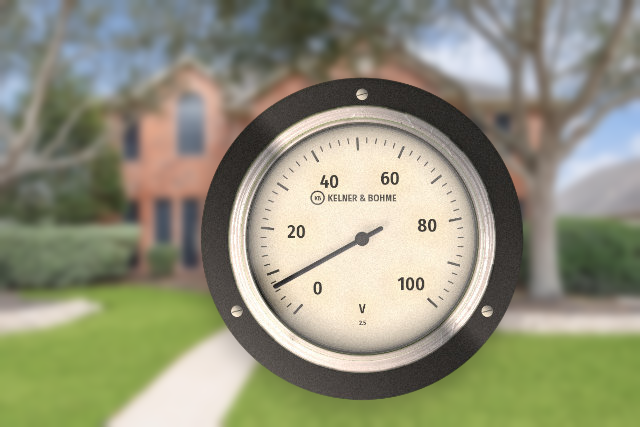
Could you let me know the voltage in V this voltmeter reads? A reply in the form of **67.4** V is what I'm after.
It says **7** V
